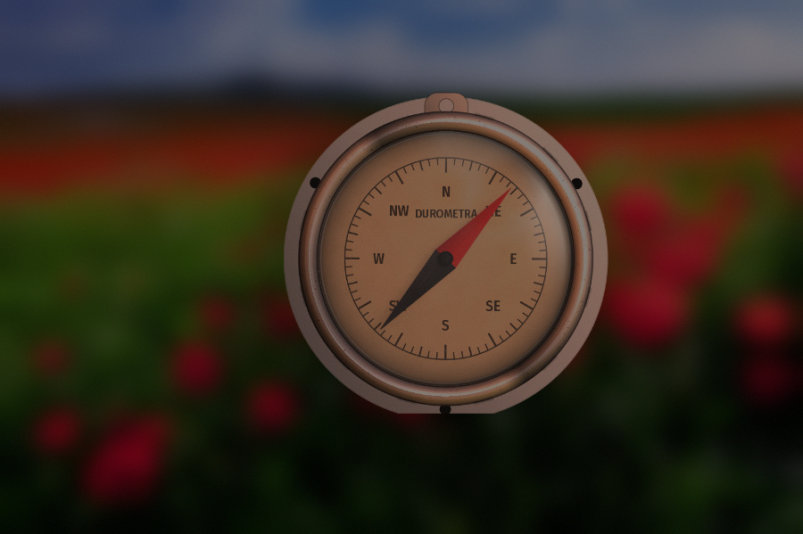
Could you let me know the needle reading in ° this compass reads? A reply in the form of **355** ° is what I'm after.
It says **42.5** °
